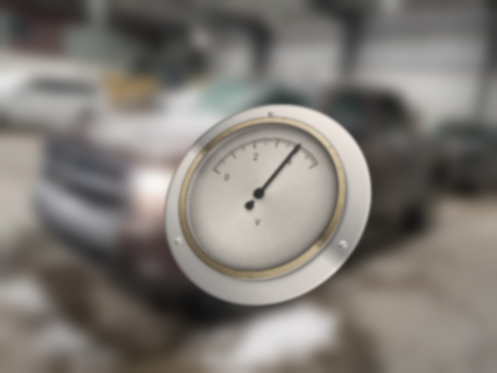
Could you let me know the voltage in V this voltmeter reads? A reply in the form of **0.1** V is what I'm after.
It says **4** V
